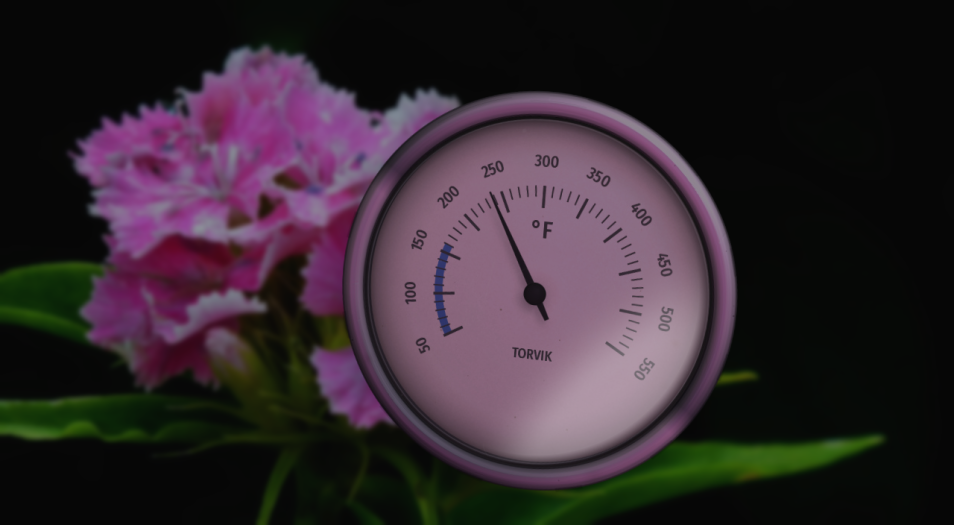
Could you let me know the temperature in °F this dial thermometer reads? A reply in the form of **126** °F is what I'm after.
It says **240** °F
